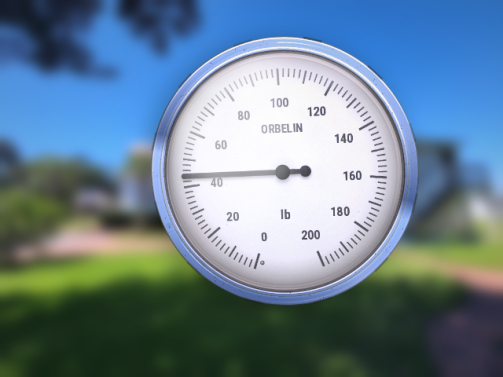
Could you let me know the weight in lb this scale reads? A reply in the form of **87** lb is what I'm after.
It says **44** lb
